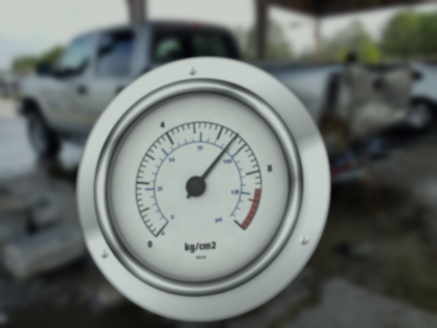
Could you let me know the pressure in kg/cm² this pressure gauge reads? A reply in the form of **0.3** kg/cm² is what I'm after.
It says **6.6** kg/cm²
